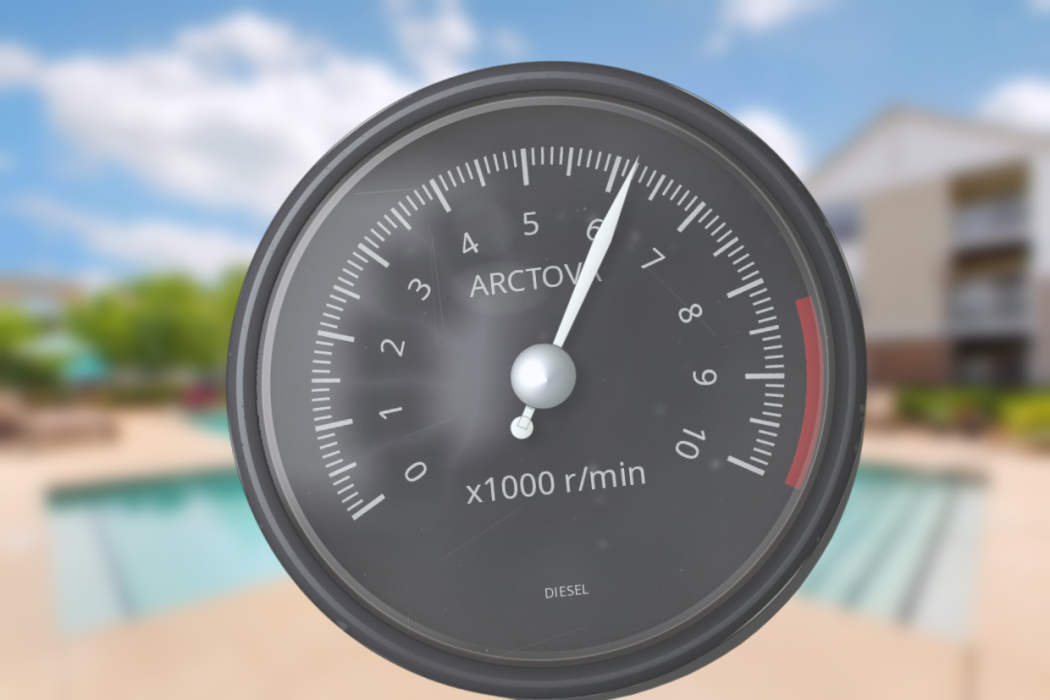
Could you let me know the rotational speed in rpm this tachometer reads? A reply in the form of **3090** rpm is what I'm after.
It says **6200** rpm
